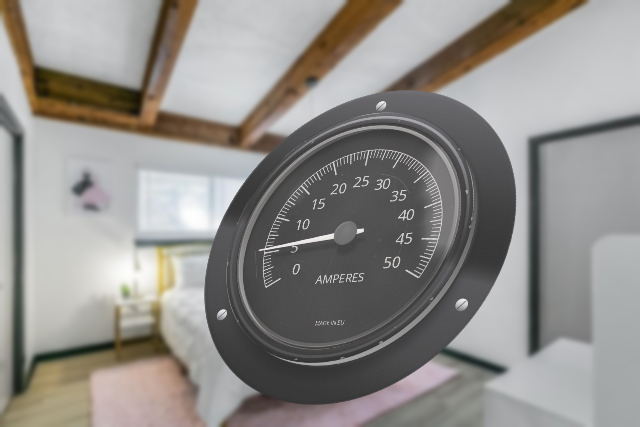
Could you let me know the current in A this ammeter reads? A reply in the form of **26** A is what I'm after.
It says **5** A
